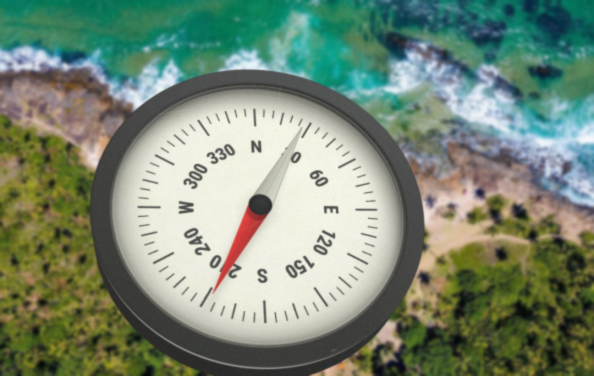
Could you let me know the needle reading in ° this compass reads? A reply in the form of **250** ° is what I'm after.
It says **207.5** °
